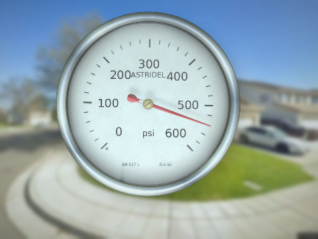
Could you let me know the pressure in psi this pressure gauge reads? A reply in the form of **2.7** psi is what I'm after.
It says **540** psi
